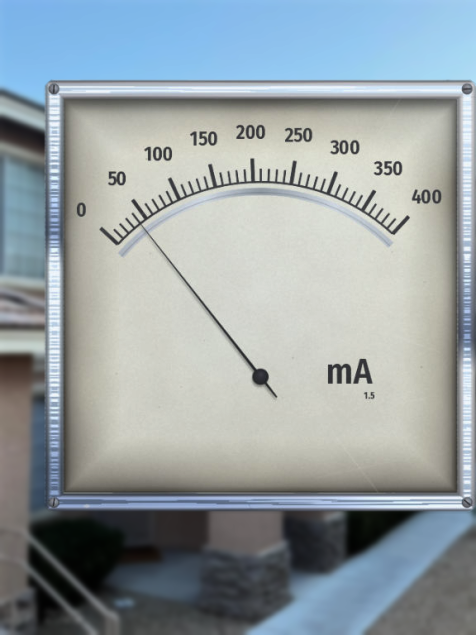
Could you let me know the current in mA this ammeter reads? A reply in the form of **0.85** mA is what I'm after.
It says **40** mA
